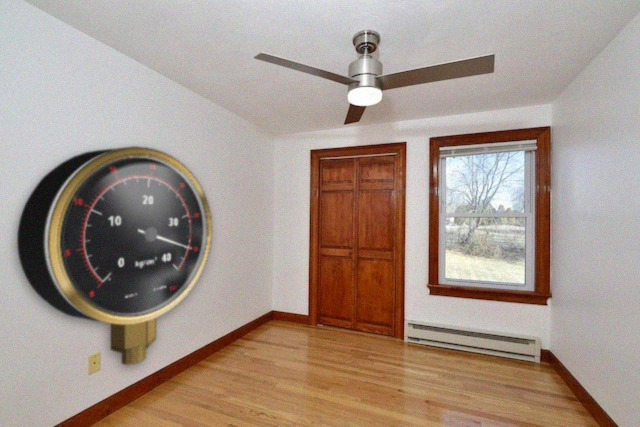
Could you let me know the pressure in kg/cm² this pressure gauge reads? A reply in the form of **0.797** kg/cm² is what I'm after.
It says **36** kg/cm²
